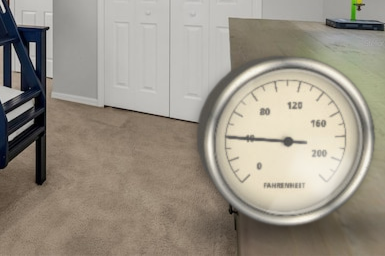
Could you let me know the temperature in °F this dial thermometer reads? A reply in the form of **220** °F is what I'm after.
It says **40** °F
